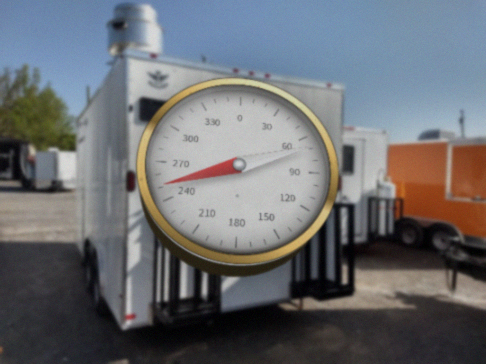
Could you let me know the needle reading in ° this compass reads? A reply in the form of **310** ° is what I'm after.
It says **250** °
